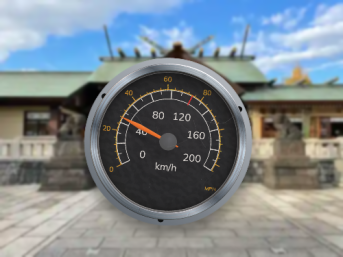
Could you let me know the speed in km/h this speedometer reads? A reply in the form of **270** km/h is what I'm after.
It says **45** km/h
